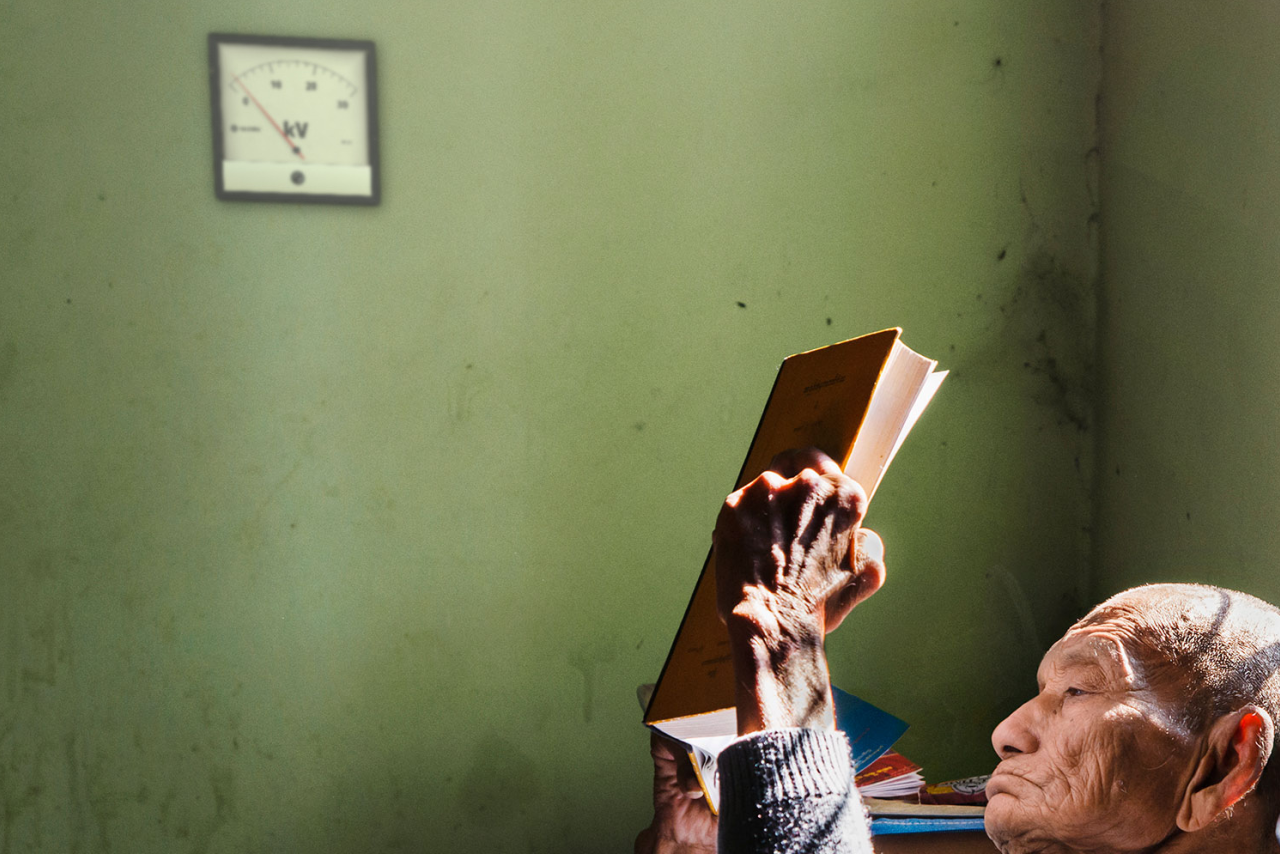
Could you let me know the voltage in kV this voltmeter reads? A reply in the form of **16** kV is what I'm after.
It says **2** kV
